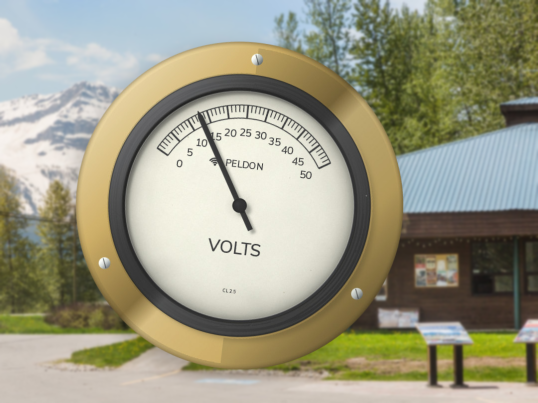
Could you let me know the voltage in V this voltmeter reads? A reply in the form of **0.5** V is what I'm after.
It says **13** V
